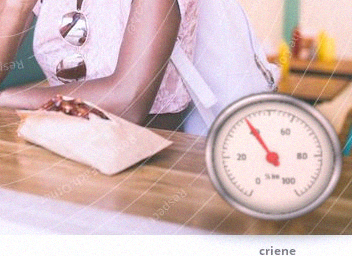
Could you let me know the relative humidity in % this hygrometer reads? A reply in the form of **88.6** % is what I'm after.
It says **40** %
